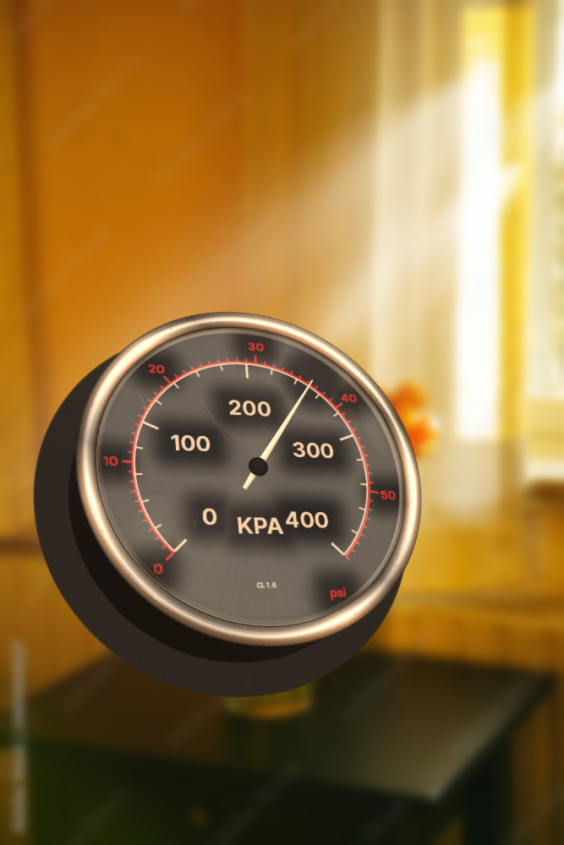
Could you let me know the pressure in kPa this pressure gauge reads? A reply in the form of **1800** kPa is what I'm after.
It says **250** kPa
